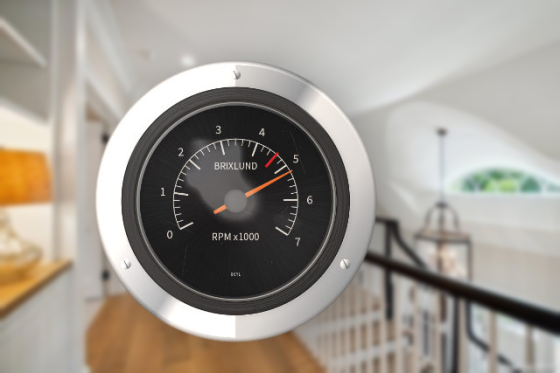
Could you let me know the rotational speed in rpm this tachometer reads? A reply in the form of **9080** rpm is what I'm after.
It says **5200** rpm
